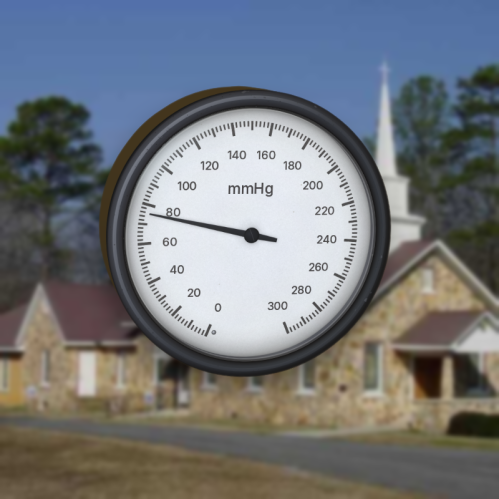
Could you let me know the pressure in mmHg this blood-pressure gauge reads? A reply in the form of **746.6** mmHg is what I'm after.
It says **76** mmHg
